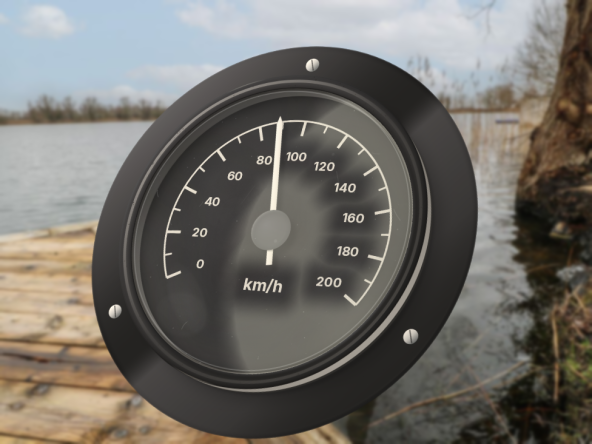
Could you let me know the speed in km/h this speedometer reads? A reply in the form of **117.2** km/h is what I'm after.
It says **90** km/h
